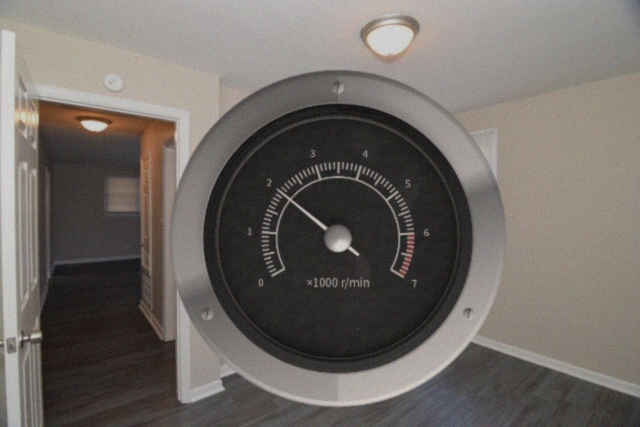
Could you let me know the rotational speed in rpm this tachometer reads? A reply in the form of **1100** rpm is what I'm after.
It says **2000** rpm
